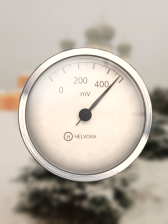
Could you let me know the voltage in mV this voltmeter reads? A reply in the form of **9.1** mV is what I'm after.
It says **475** mV
